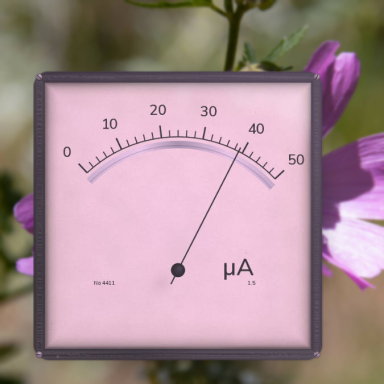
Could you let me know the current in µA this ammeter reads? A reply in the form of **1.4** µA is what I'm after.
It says **39** µA
